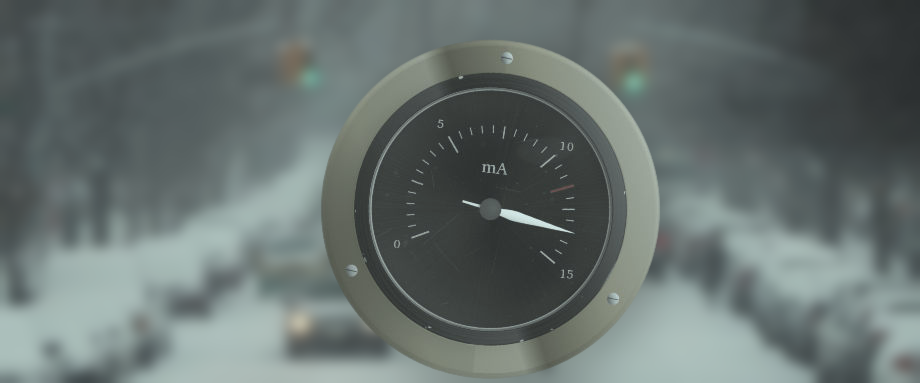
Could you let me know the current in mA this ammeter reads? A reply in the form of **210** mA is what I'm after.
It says **13.5** mA
